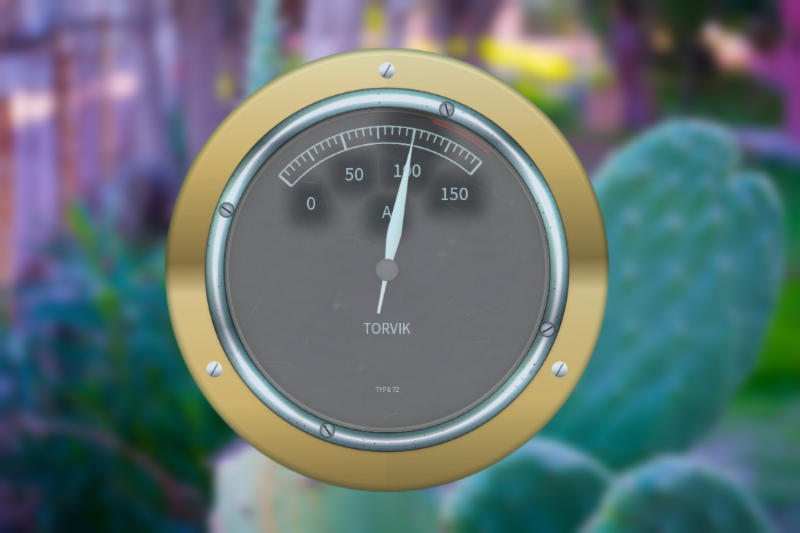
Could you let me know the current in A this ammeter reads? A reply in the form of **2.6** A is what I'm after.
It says **100** A
